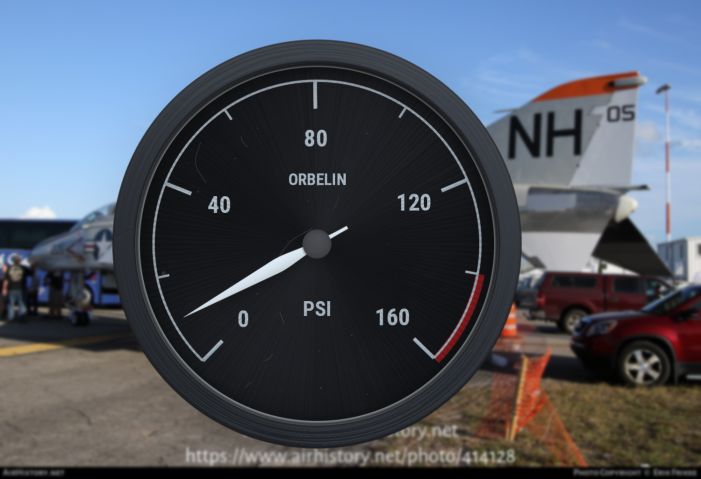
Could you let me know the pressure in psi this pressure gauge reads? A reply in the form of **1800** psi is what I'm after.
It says **10** psi
